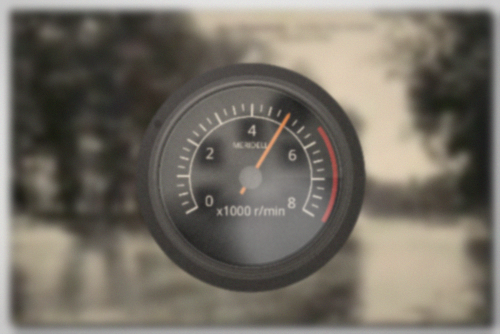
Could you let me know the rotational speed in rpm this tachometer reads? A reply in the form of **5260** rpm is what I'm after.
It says **5000** rpm
